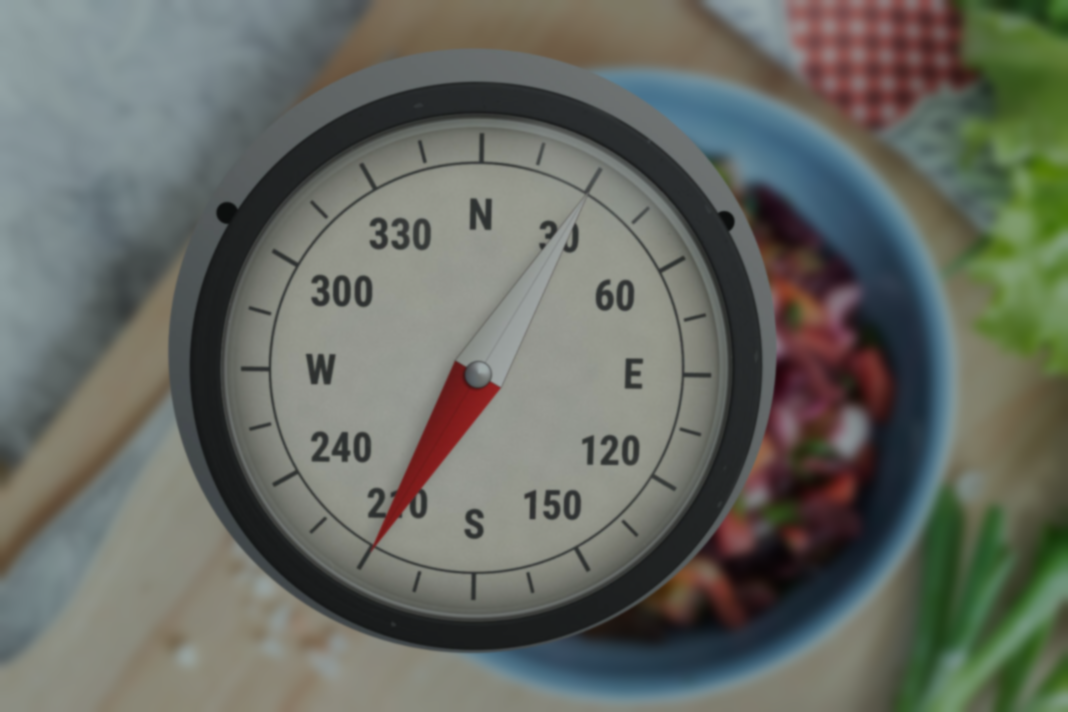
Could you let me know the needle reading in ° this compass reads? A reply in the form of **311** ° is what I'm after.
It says **210** °
